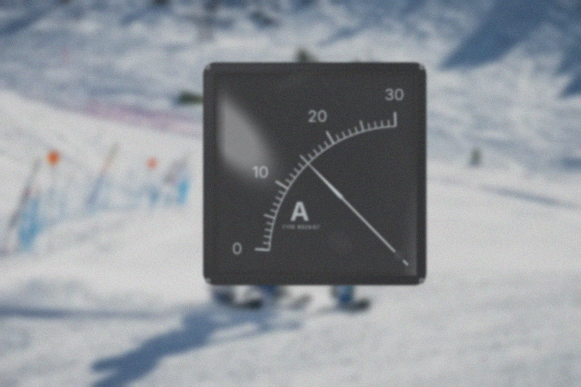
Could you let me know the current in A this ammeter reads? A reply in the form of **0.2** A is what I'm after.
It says **15** A
